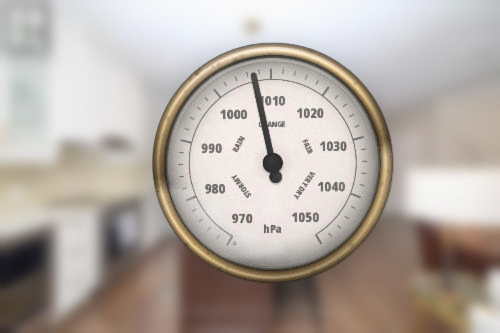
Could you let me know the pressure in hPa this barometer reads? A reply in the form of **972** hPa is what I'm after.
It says **1007** hPa
